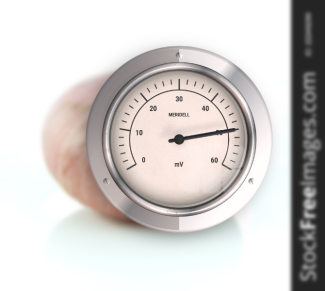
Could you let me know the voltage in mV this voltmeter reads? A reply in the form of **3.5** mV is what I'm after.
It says **50** mV
